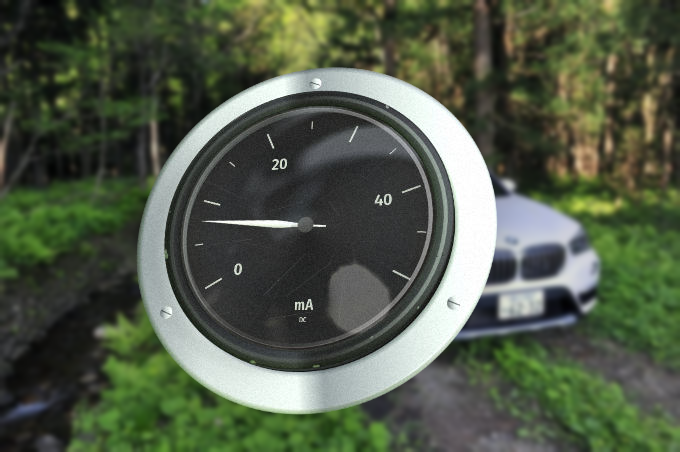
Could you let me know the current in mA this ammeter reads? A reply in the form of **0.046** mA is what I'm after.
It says **7.5** mA
